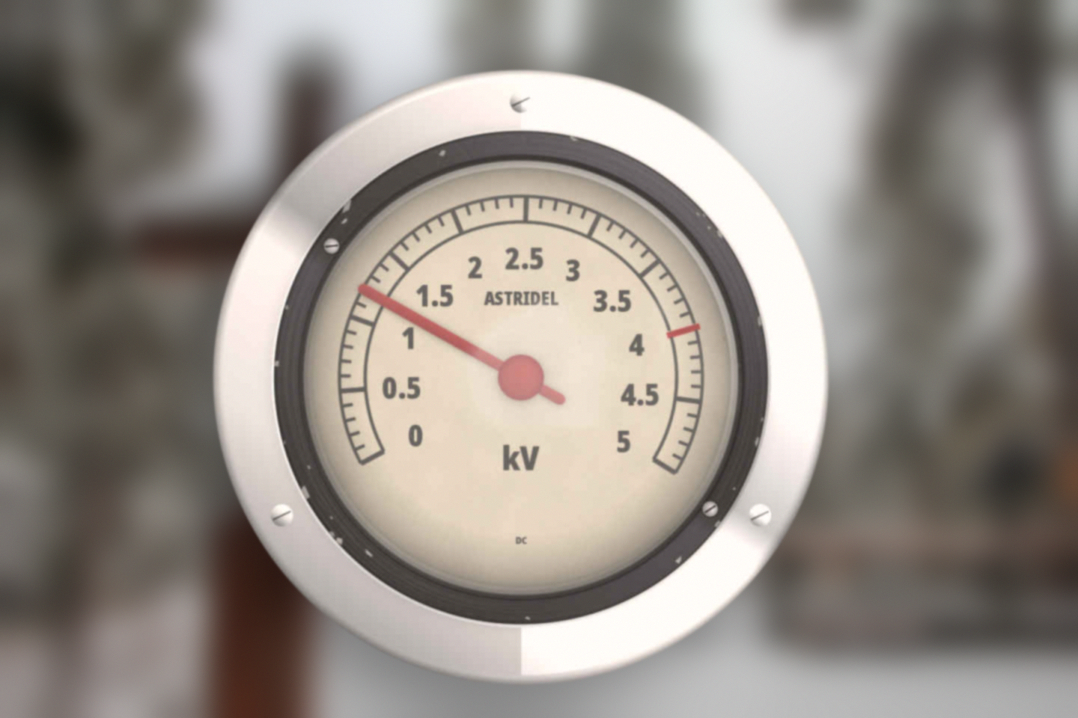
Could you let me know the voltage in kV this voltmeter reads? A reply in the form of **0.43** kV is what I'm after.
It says **1.2** kV
